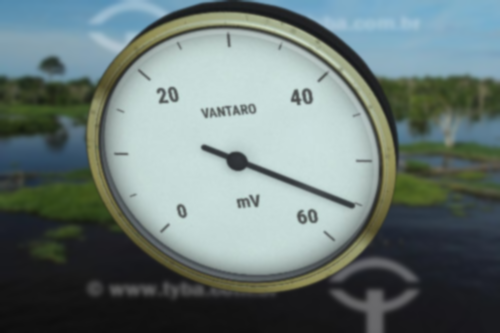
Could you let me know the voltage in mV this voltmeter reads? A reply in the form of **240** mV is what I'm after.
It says **55** mV
